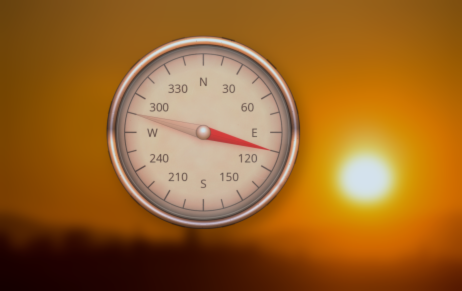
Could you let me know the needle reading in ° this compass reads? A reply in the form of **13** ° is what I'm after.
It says **105** °
